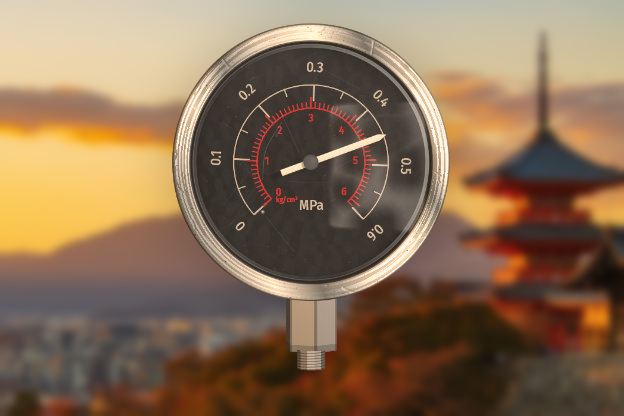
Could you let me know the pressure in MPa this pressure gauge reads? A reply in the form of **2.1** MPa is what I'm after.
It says **0.45** MPa
